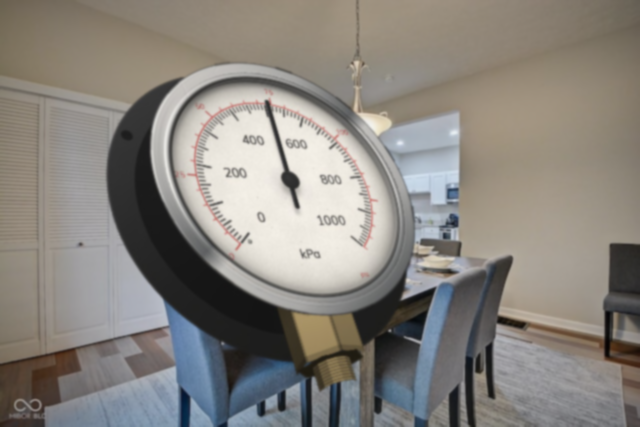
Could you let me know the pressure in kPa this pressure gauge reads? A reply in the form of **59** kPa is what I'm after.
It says **500** kPa
